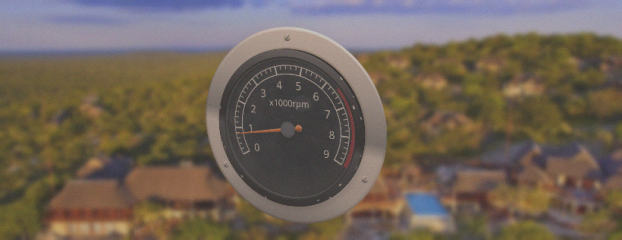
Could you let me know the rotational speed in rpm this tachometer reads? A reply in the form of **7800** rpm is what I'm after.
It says **800** rpm
